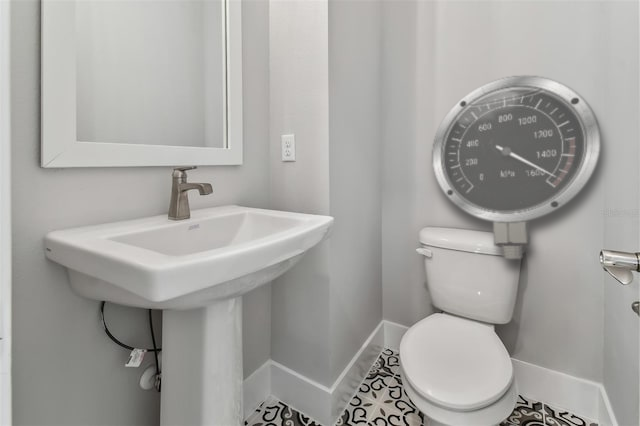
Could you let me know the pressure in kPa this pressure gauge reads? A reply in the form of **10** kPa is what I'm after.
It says **1550** kPa
